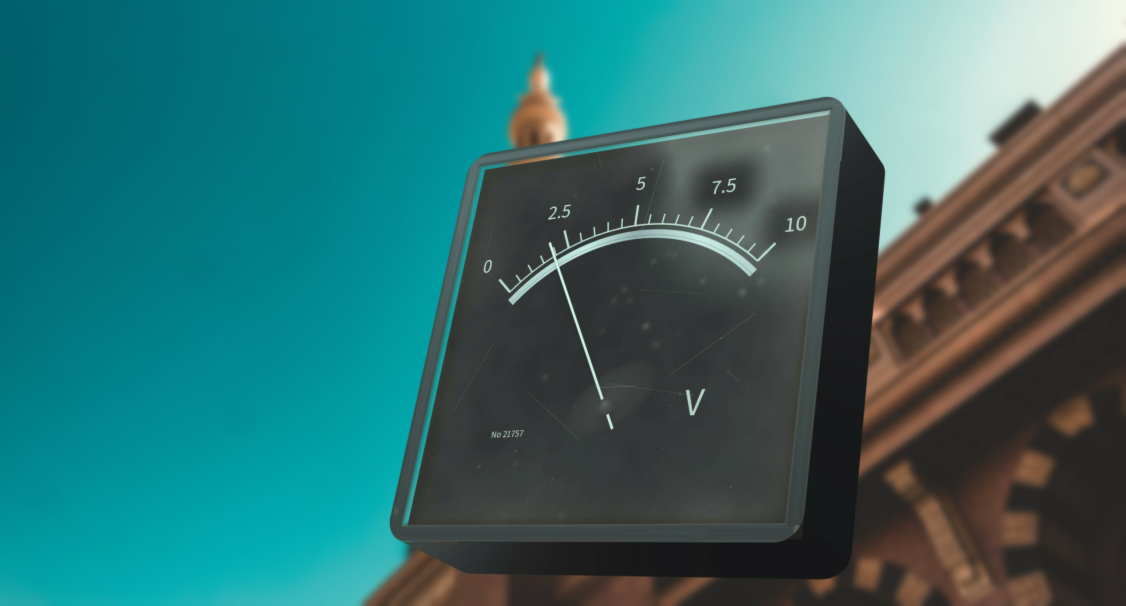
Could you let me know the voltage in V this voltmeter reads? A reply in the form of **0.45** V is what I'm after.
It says **2** V
